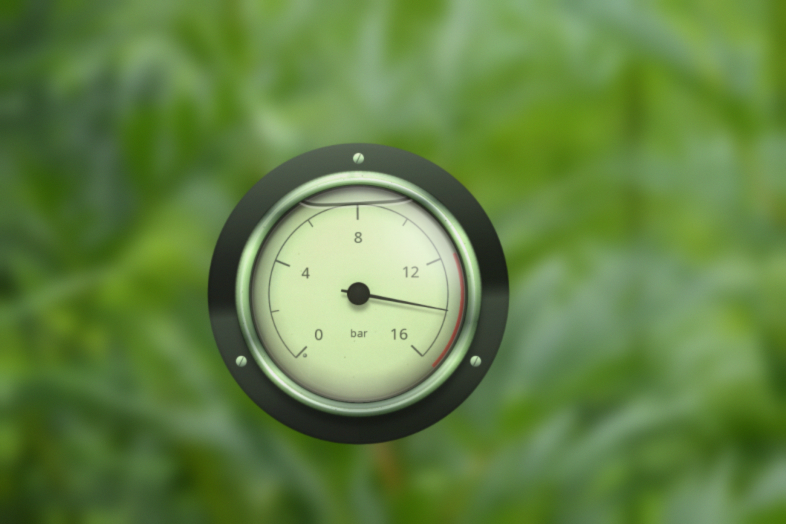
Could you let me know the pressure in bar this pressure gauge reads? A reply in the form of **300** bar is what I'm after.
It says **14** bar
